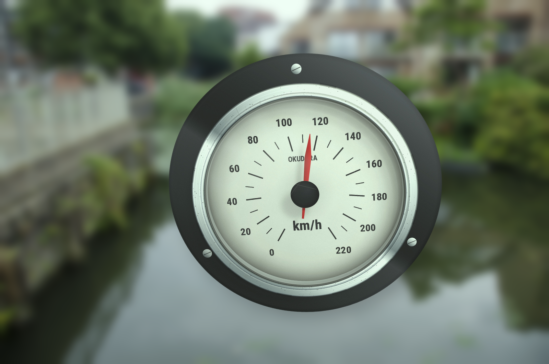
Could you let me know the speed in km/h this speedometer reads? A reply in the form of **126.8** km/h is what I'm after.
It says **115** km/h
